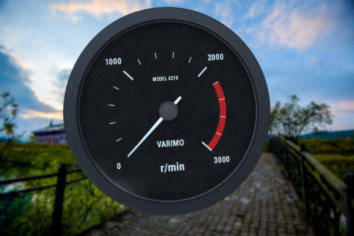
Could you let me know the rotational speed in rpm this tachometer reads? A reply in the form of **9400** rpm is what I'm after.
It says **0** rpm
